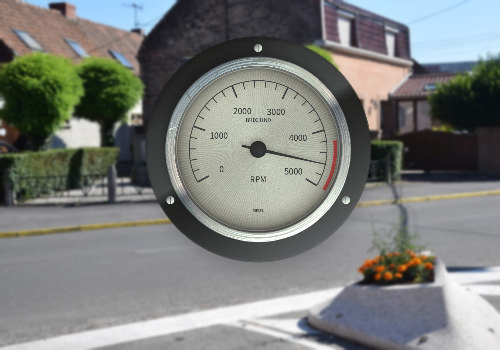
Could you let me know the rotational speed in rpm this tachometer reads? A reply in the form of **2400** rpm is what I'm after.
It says **4600** rpm
